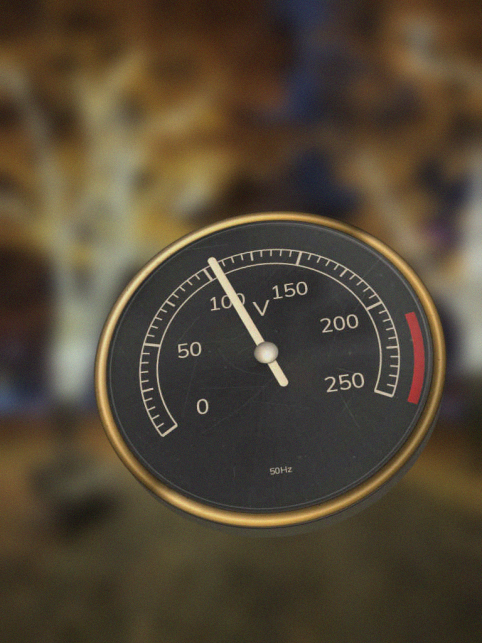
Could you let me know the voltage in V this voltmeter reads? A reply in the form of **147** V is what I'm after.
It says **105** V
